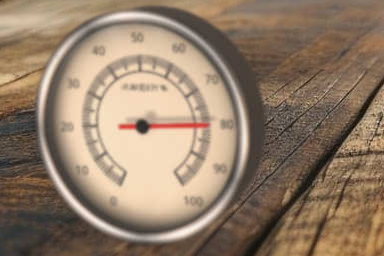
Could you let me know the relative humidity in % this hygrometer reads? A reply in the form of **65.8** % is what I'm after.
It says **80** %
